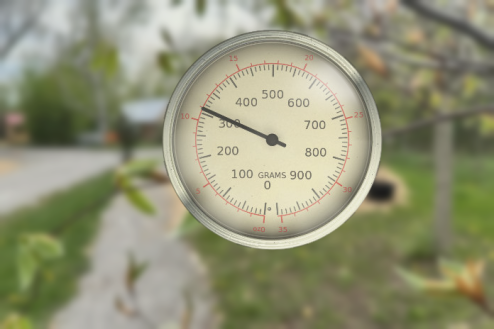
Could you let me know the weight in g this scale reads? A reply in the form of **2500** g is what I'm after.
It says **310** g
